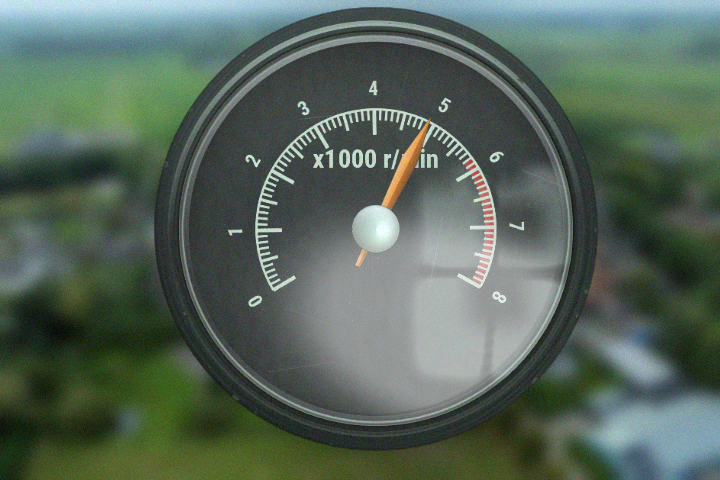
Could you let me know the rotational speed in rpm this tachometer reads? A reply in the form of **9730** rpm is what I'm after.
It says **4900** rpm
